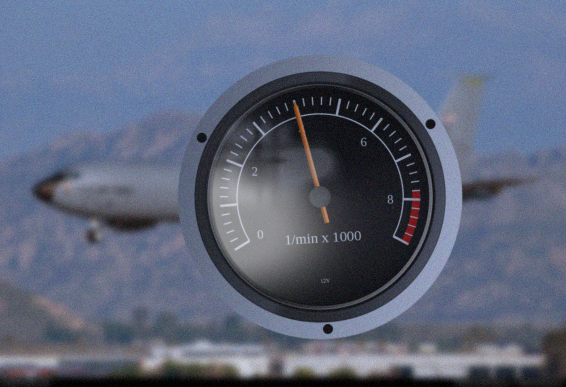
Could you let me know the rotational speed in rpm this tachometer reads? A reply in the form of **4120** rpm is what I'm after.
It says **4000** rpm
